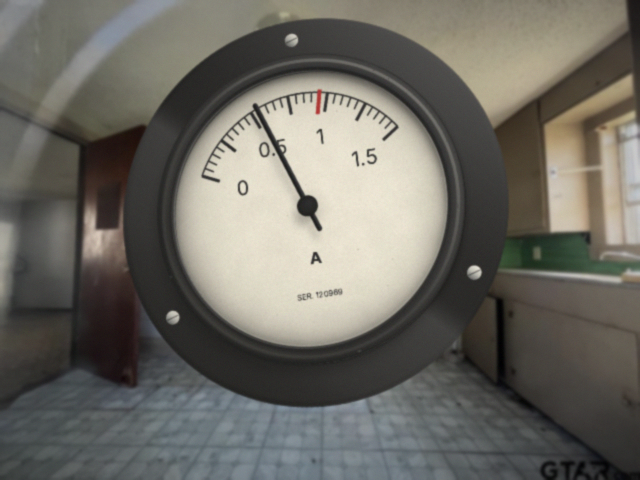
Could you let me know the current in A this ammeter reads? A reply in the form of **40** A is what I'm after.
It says **0.55** A
